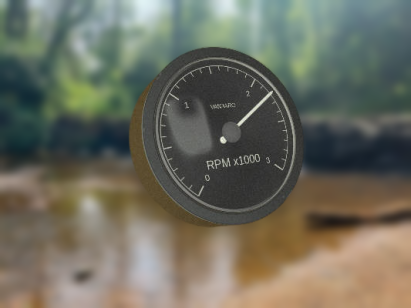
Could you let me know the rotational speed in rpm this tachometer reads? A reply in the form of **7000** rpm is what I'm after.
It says **2200** rpm
